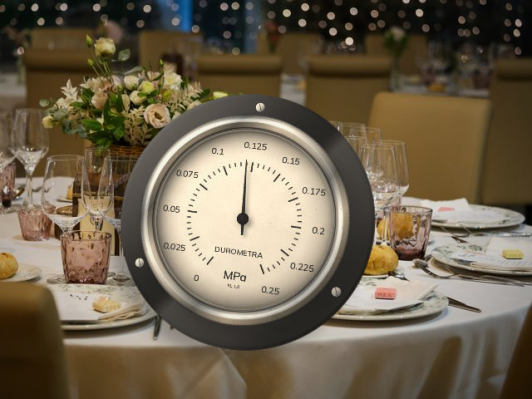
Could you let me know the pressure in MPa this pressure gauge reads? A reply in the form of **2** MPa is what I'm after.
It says **0.12** MPa
